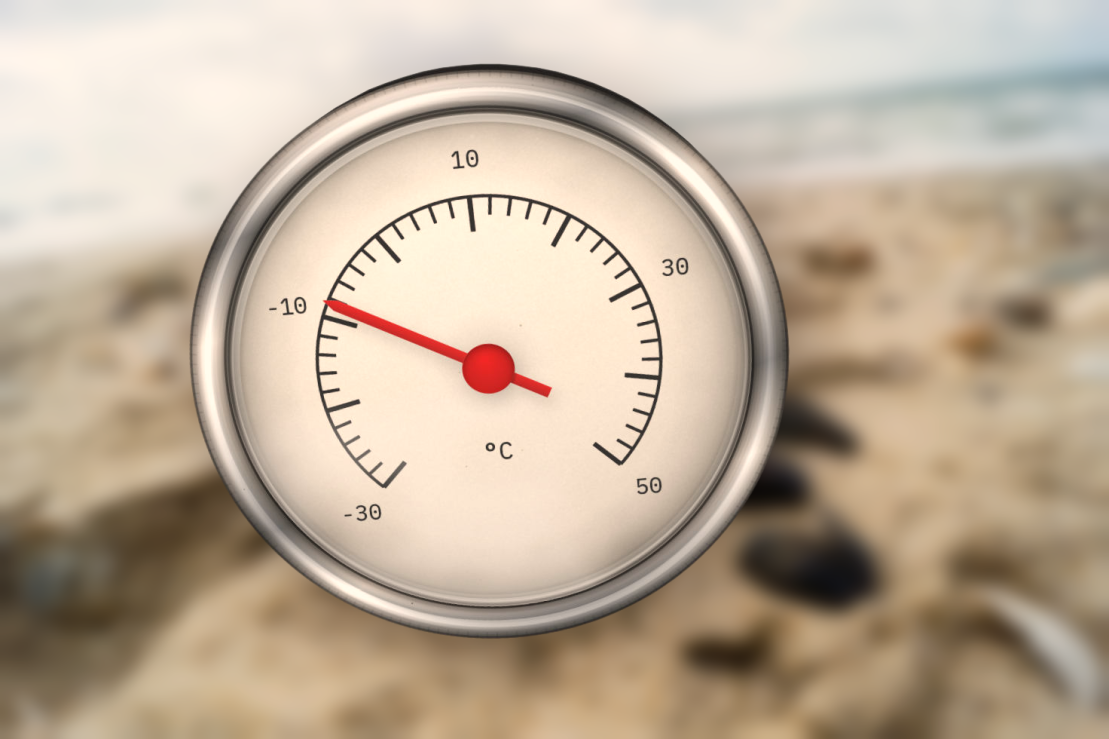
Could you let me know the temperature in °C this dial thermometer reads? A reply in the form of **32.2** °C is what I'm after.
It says **-8** °C
